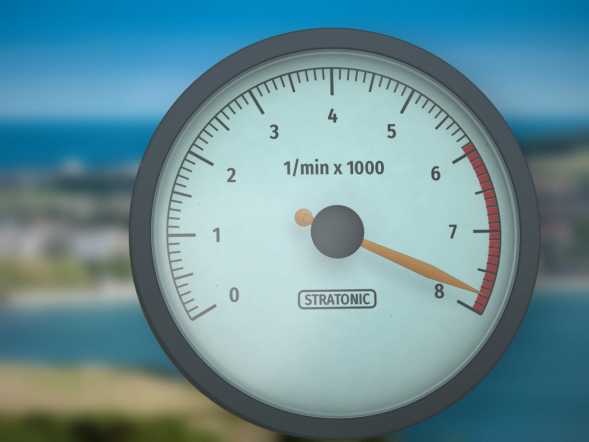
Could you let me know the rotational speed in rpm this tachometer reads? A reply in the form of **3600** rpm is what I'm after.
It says **7800** rpm
